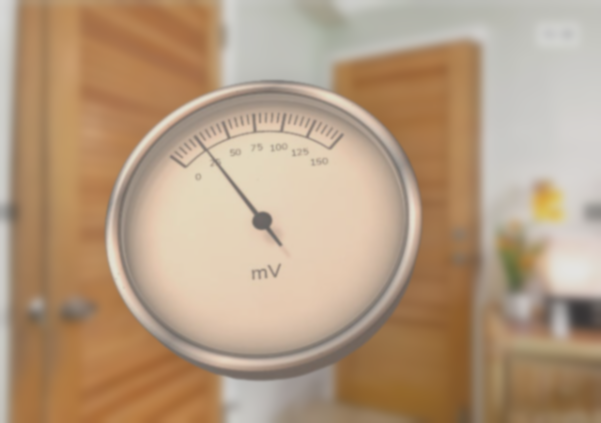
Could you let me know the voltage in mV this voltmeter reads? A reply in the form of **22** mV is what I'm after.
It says **25** mV
